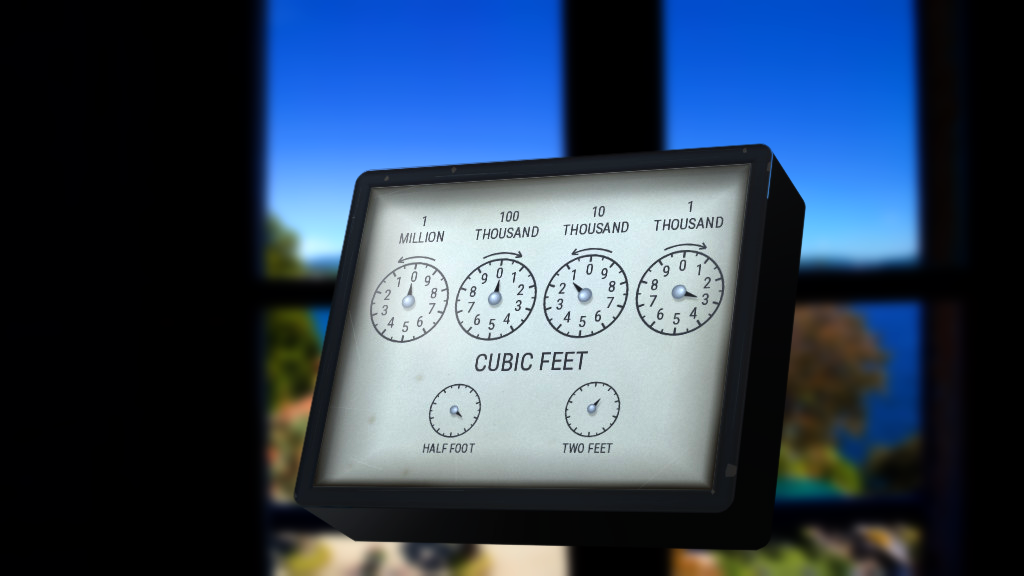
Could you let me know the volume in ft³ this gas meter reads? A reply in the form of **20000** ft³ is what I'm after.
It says **1300** ft³
